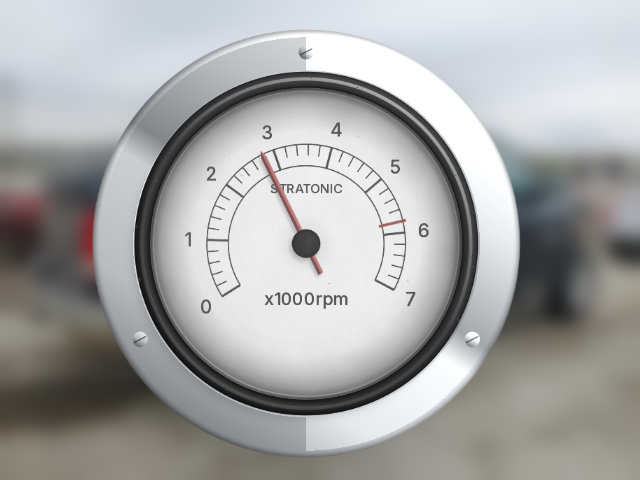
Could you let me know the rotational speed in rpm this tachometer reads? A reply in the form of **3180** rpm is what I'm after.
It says **2800** rpm
